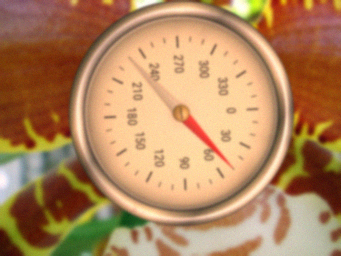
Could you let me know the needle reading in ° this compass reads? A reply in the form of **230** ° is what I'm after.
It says **50** °
